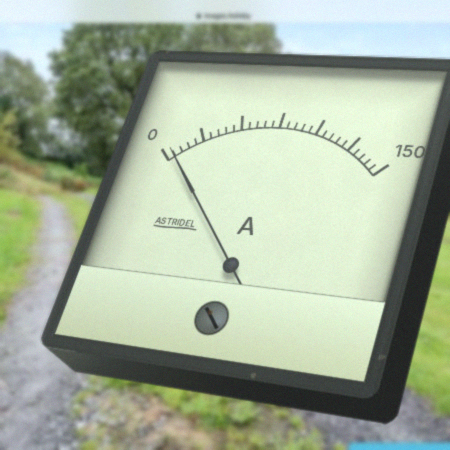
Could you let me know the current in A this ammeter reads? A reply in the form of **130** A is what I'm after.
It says **5** A
